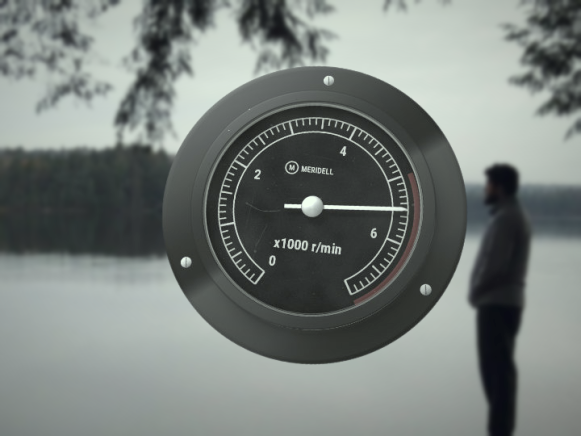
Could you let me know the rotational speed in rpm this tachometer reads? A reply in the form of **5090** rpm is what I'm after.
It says **5500** rpm
